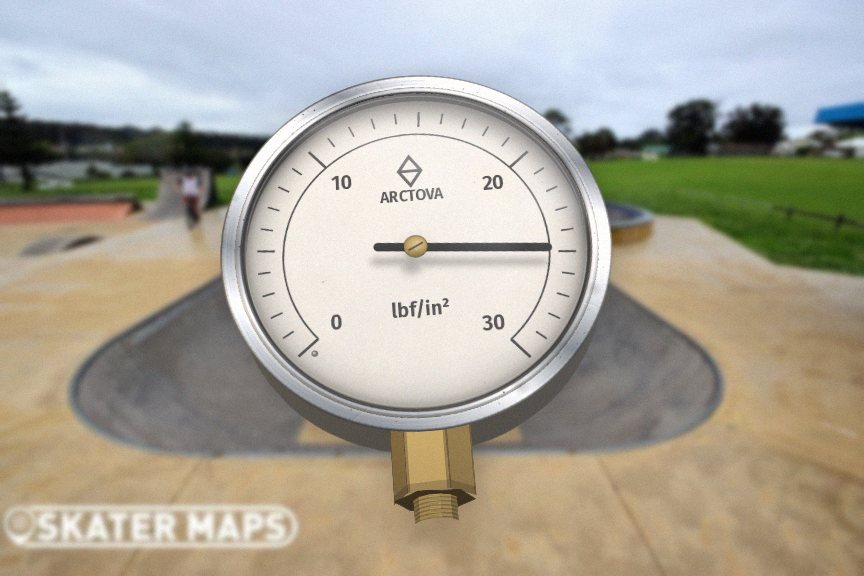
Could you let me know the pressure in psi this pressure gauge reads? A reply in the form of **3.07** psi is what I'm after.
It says **25** psi
